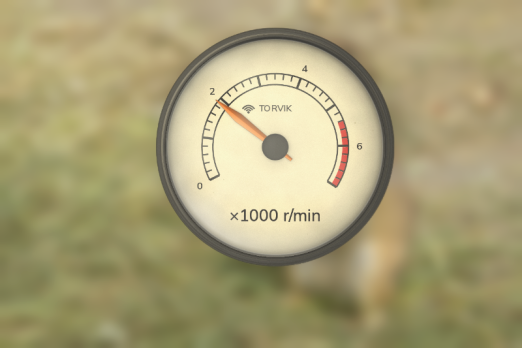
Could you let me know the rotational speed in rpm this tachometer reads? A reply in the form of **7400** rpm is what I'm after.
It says **1900** rpm
